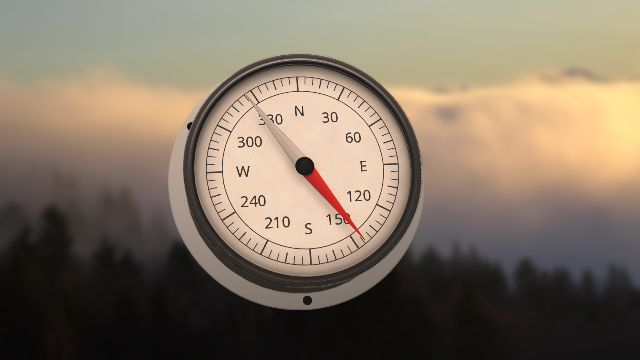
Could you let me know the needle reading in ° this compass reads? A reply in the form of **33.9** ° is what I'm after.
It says **145** °
